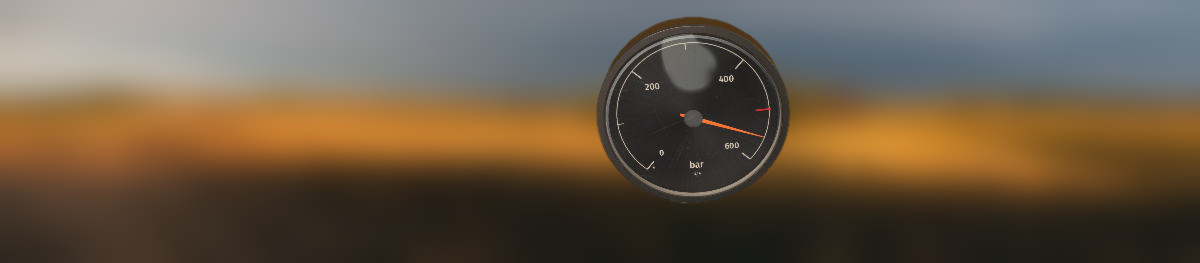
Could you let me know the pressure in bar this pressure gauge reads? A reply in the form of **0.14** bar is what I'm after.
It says **550** bar
